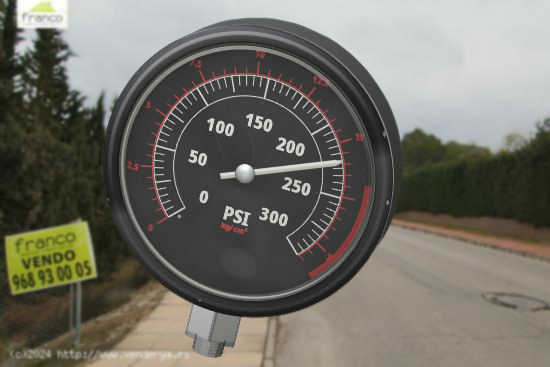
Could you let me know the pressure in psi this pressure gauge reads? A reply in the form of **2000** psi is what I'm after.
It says **225** psi
